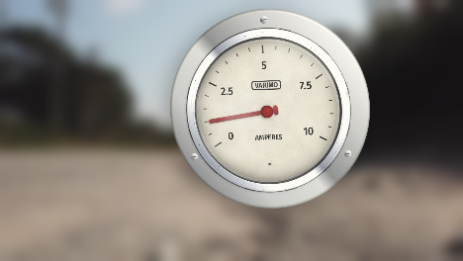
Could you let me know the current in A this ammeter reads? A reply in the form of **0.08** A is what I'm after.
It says **1** A
